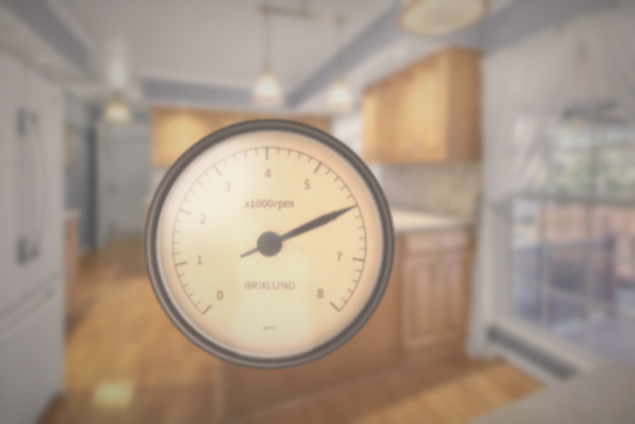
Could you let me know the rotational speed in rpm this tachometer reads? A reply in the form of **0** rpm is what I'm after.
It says **6000** rpm
